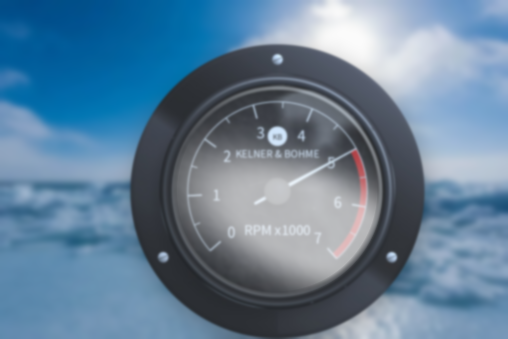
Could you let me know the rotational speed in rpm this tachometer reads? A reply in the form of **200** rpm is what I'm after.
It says **5000** rpm
